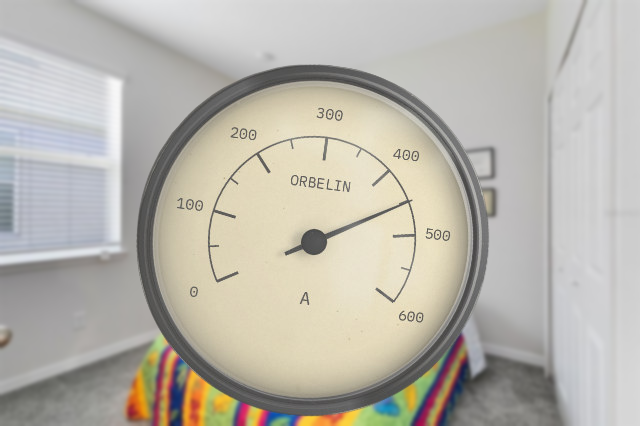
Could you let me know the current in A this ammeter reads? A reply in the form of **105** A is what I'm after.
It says **450** A
